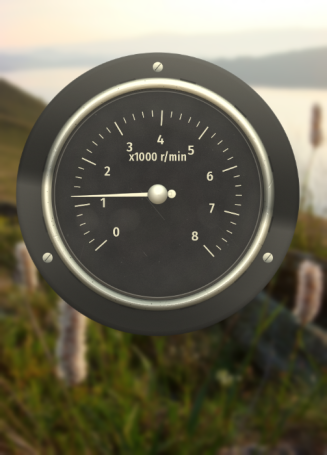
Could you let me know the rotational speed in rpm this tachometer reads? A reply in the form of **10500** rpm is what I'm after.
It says **1200** rpm
